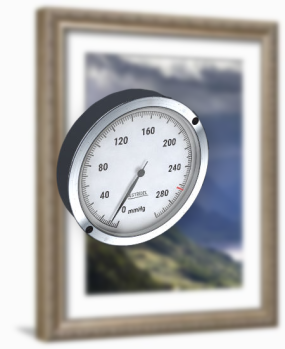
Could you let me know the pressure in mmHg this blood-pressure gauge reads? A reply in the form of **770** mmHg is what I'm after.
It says **10** mmHg
